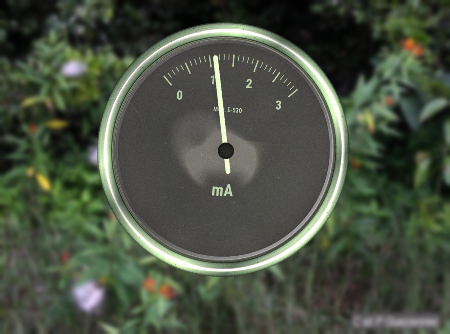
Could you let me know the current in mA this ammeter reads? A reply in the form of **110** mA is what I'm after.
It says **1.1** mA
